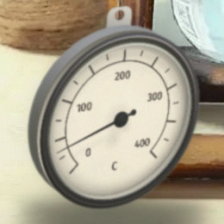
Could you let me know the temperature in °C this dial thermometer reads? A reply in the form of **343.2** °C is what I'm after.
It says **37.5** °C
